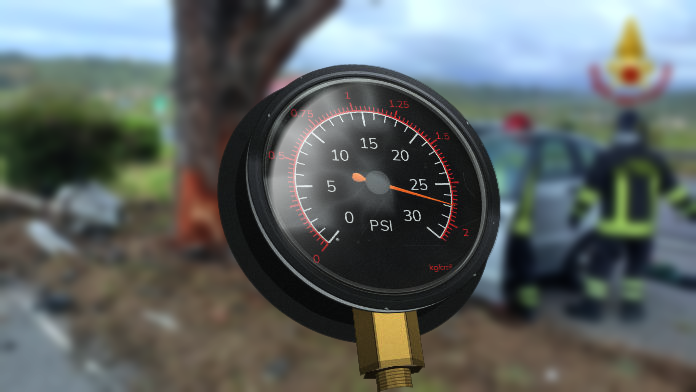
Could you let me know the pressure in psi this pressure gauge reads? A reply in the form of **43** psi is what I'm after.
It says **27** psi
